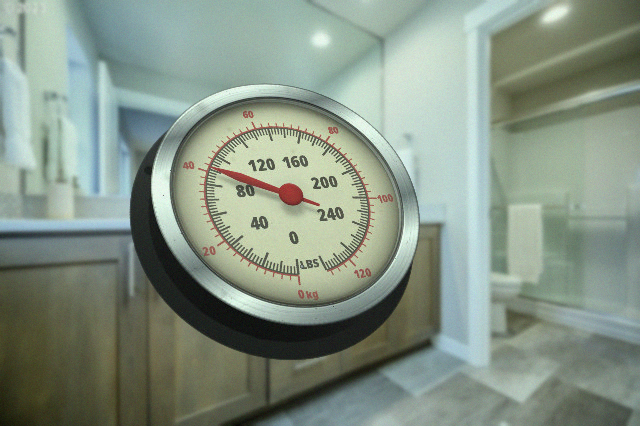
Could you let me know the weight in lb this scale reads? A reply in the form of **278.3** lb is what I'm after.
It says **90** lb
